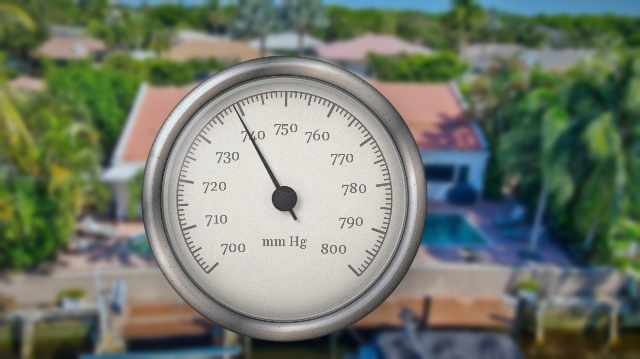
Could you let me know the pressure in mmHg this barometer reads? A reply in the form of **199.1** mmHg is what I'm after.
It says **739** mmHg
